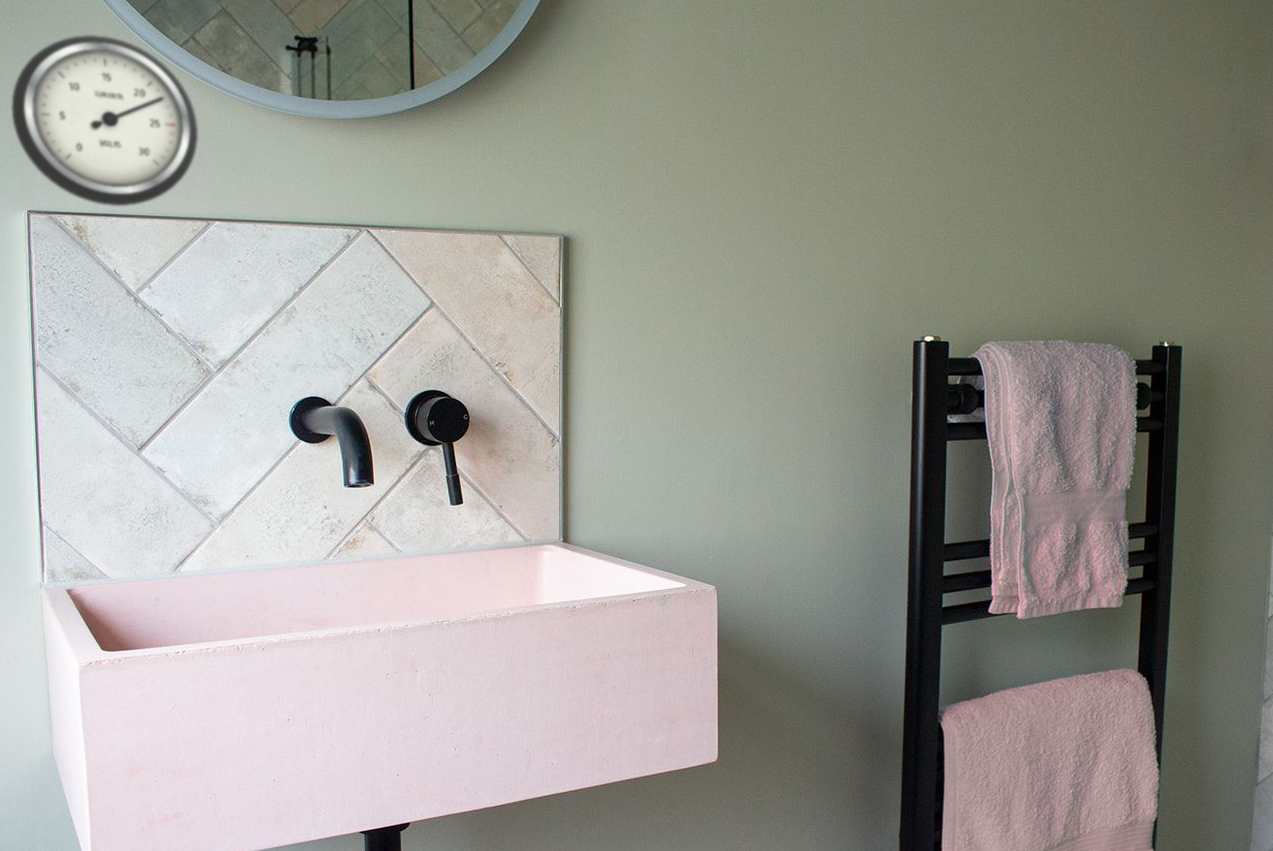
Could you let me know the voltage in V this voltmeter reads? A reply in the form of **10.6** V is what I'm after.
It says **22** V
